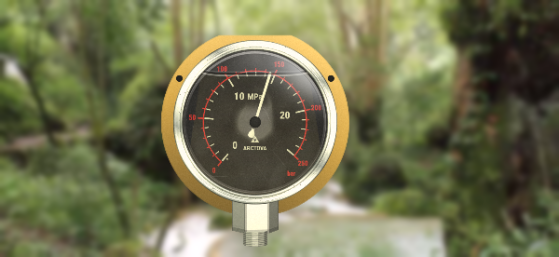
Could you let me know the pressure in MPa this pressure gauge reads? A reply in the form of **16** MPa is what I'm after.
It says **14.5** MPa
